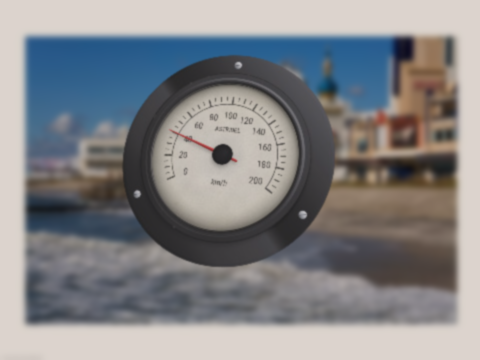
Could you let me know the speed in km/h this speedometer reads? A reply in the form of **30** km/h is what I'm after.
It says **40** km/h
